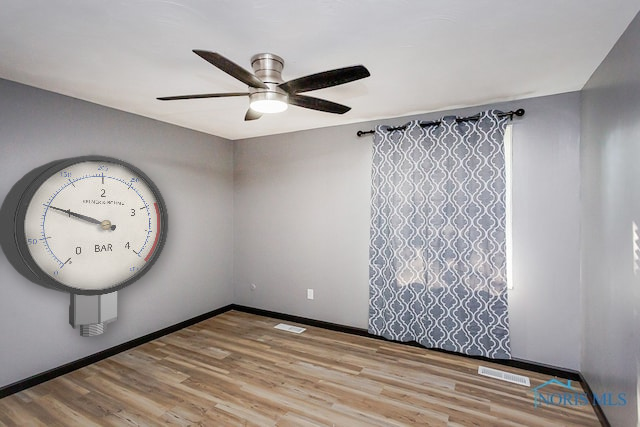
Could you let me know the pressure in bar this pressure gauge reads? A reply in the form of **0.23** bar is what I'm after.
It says **1** bar
